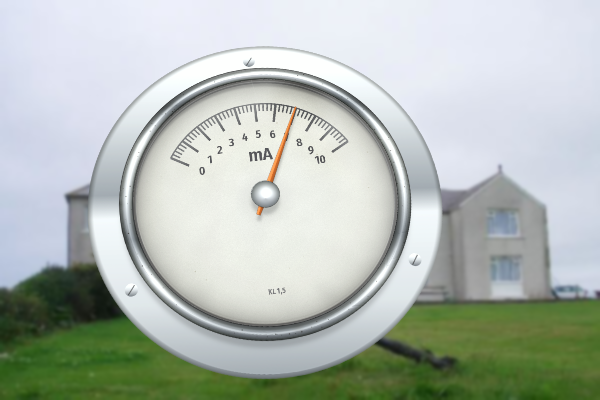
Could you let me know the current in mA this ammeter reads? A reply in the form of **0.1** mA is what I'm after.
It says **7** mA
